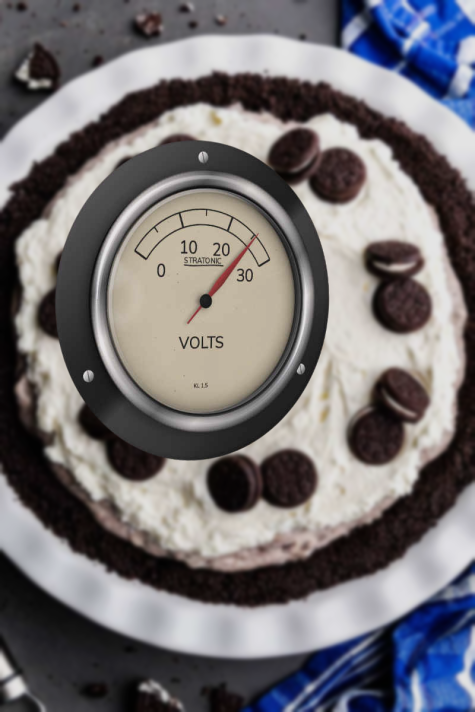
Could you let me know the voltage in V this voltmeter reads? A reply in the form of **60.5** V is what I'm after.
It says **25** V
